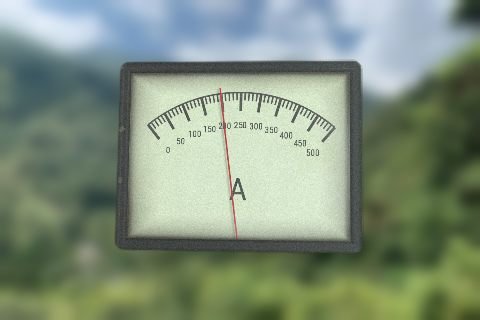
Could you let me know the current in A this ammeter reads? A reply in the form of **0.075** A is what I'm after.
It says **200** A
